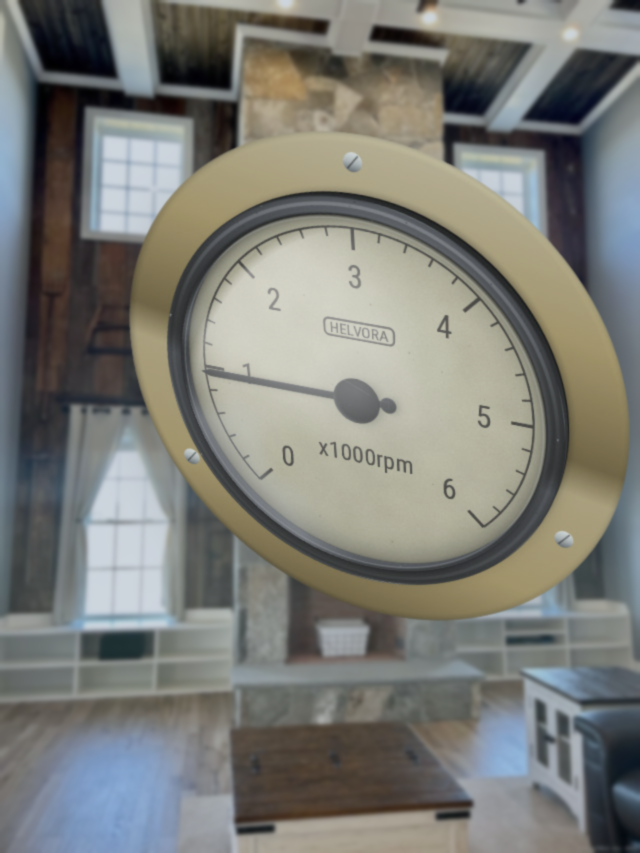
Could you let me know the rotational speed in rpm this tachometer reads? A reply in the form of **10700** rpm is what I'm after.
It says **1000** rpm
